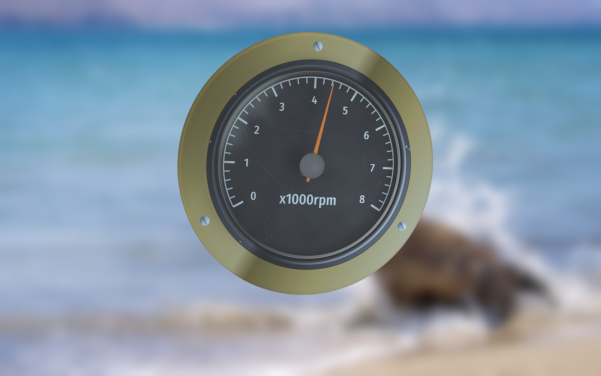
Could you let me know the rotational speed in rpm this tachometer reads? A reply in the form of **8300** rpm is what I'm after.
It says **4400** rpm
